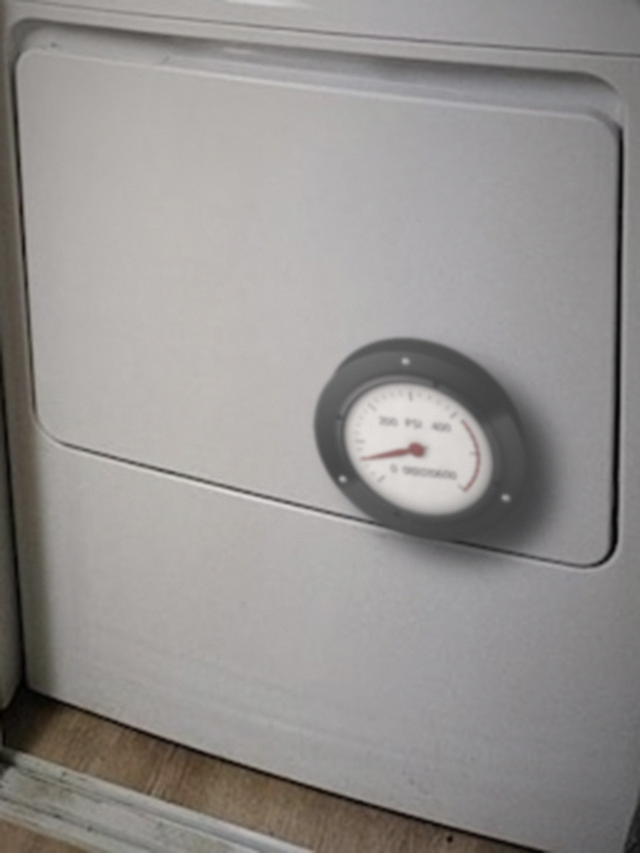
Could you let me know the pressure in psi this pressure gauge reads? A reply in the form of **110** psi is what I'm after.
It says **60** psi
